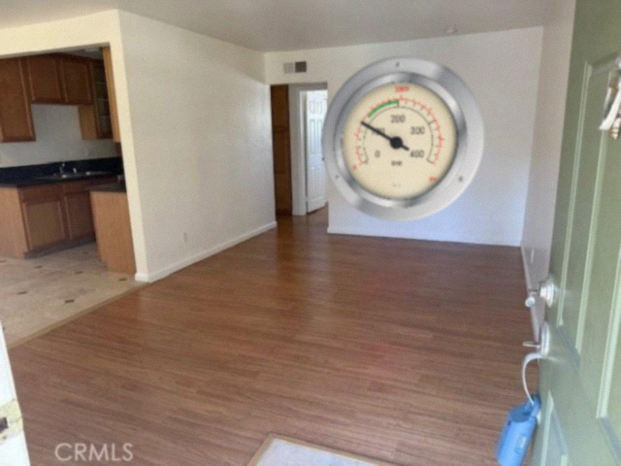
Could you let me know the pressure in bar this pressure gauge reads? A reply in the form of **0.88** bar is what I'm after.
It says **100** bar
